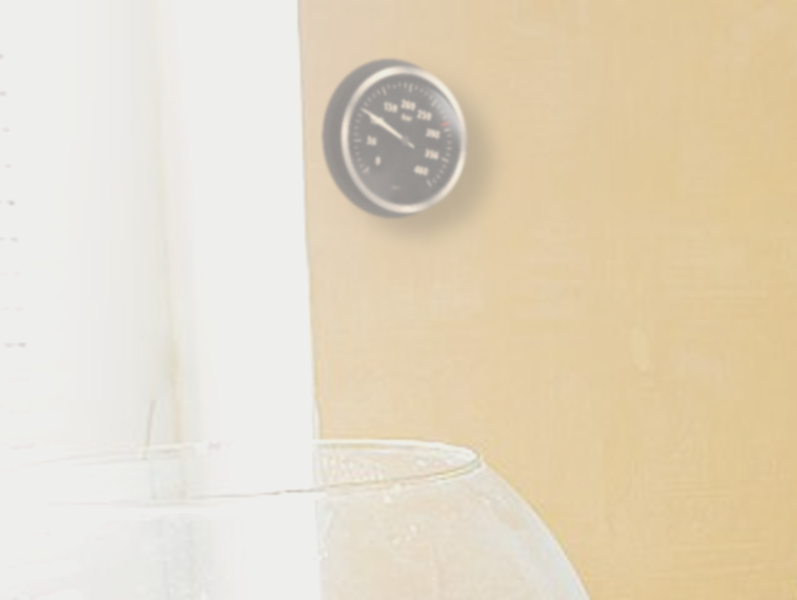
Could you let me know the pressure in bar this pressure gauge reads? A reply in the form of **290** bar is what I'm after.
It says **100** bar
